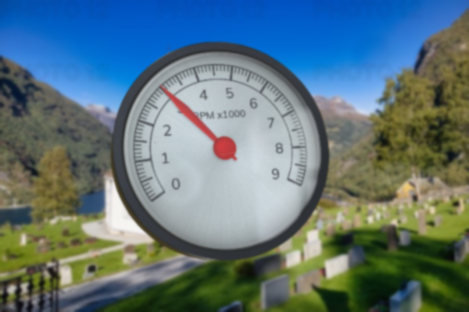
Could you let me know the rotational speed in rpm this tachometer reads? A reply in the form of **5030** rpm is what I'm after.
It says **3000** rpm
